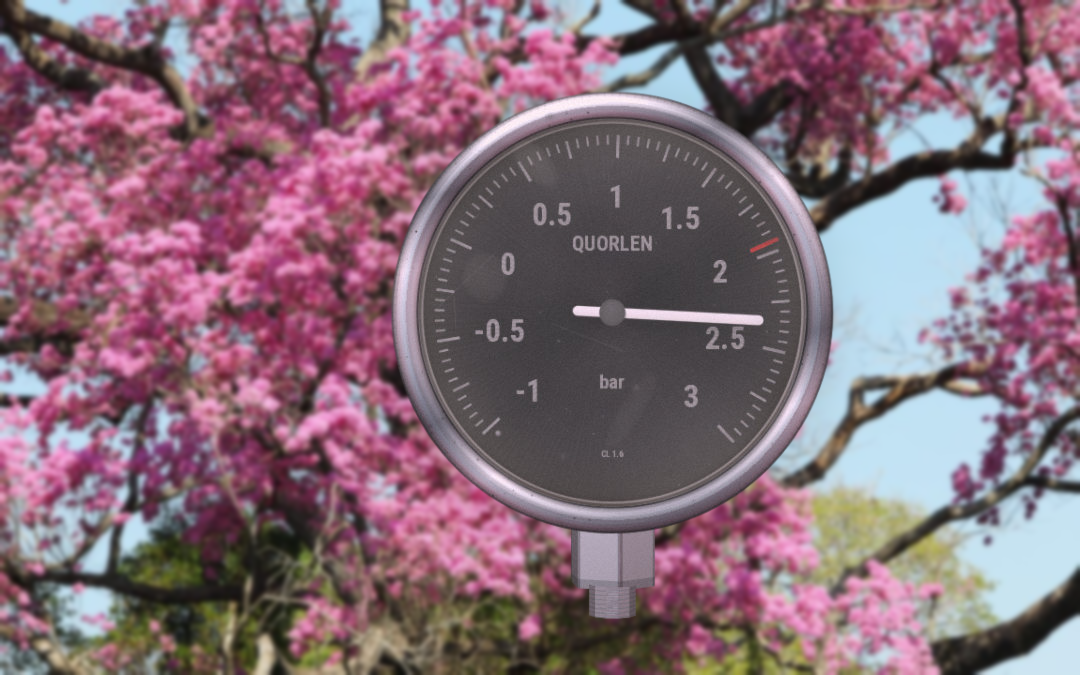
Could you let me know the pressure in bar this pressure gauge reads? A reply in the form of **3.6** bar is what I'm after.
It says **2.35** bar
